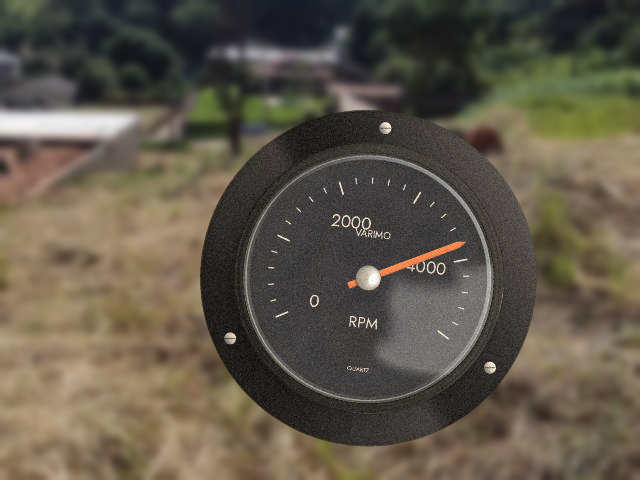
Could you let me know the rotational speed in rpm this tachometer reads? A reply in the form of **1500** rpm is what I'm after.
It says **3800** rpm
